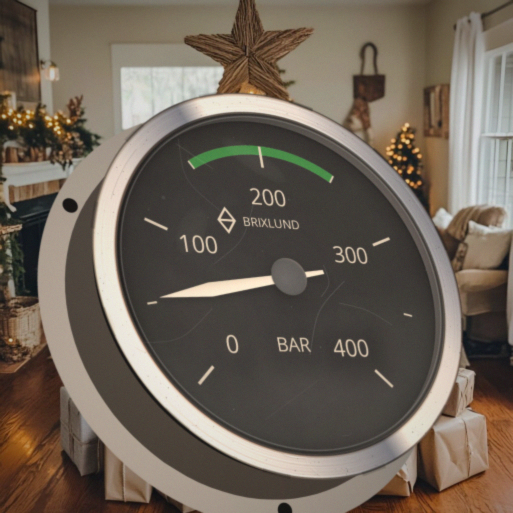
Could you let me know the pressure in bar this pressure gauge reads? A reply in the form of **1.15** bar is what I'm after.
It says **50** bar
